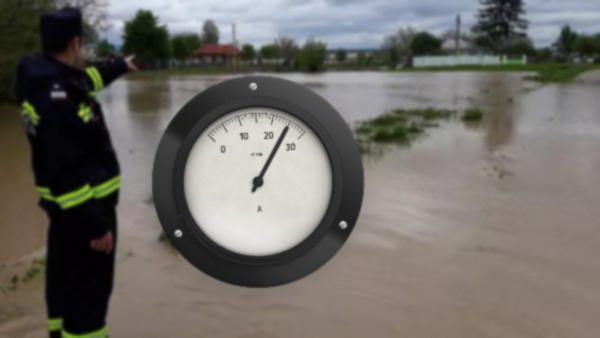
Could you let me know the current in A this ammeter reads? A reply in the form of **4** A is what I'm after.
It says **25** A
